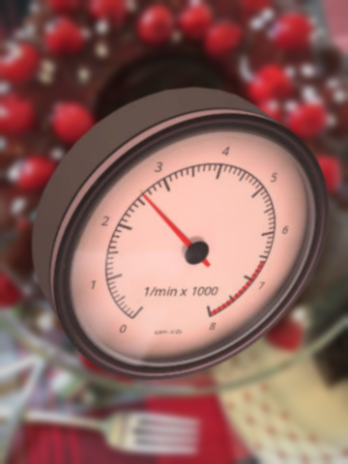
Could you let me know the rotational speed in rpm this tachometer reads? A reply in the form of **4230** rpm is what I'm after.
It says **2600** rpm
